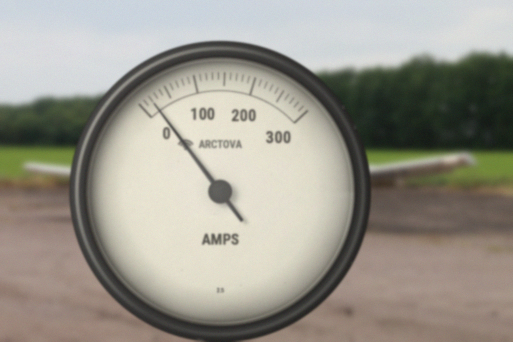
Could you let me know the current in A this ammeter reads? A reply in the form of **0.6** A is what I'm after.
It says **20** A
